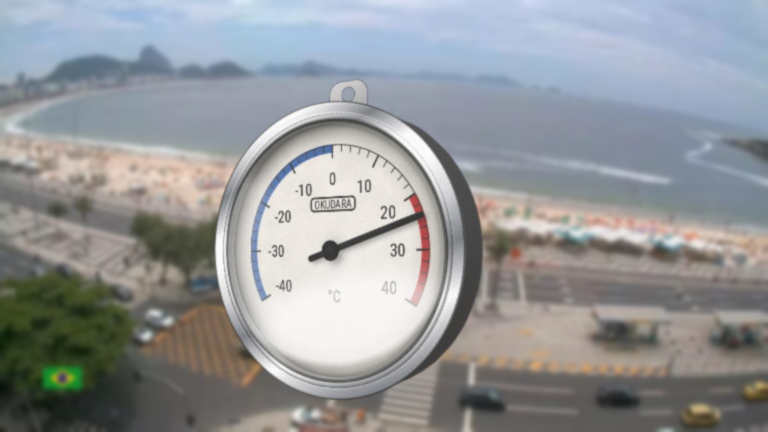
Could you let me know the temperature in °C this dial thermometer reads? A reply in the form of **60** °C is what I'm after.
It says **24** °C
